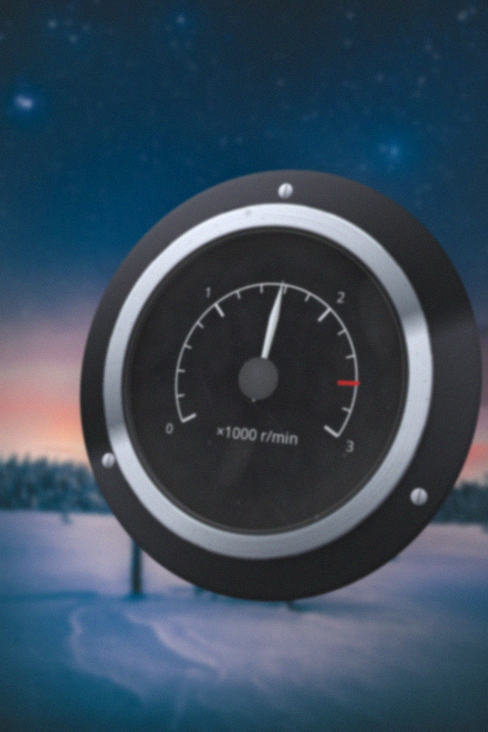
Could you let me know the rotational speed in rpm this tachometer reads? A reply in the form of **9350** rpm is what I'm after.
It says **1600** rpm
